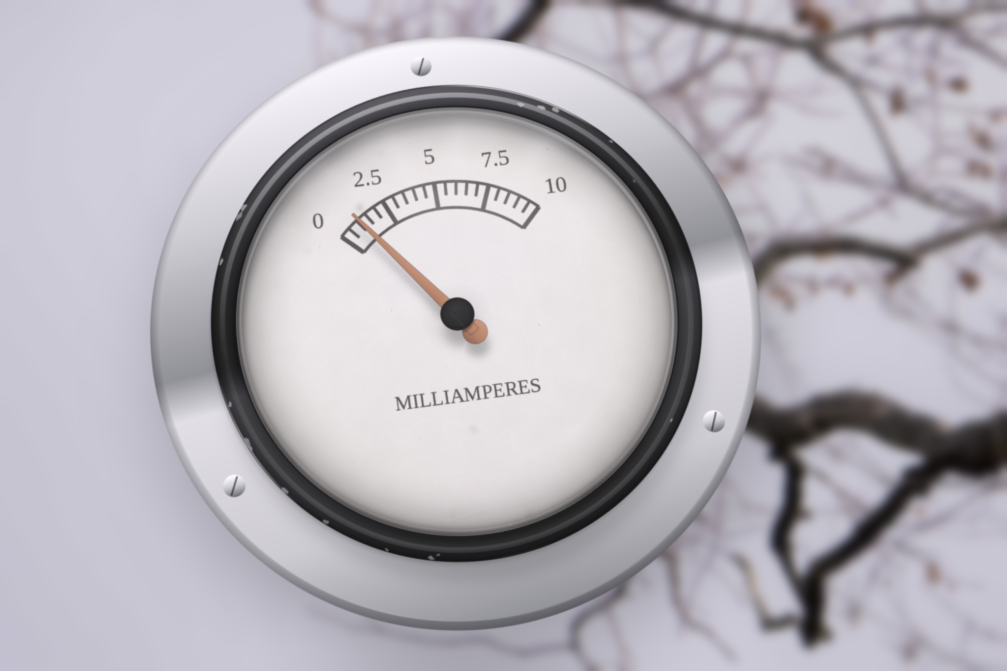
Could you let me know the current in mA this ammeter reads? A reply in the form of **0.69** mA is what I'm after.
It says **1** mA
